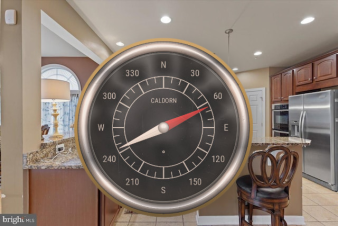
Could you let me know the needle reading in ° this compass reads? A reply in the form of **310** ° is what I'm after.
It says **65** °
